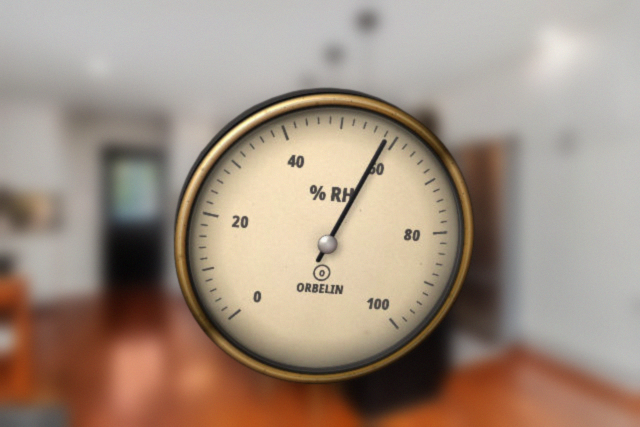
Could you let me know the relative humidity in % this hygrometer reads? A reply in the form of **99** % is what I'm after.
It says **58** %
